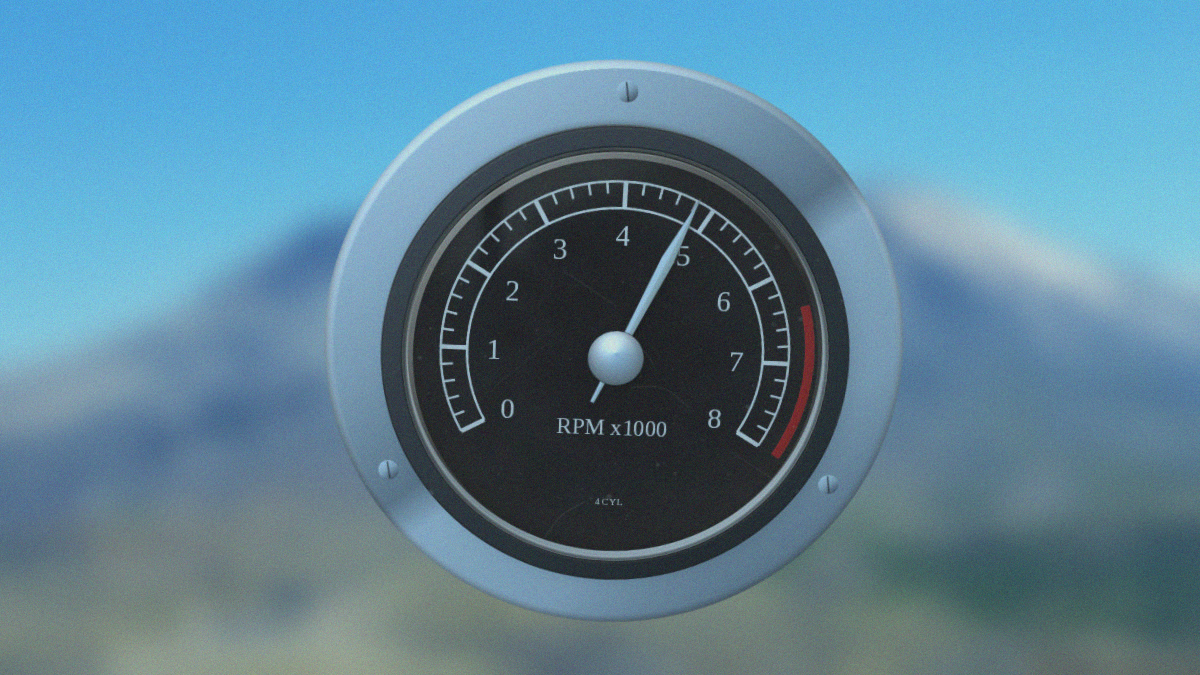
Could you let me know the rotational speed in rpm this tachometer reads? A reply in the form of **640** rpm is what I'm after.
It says **4800** rpm
